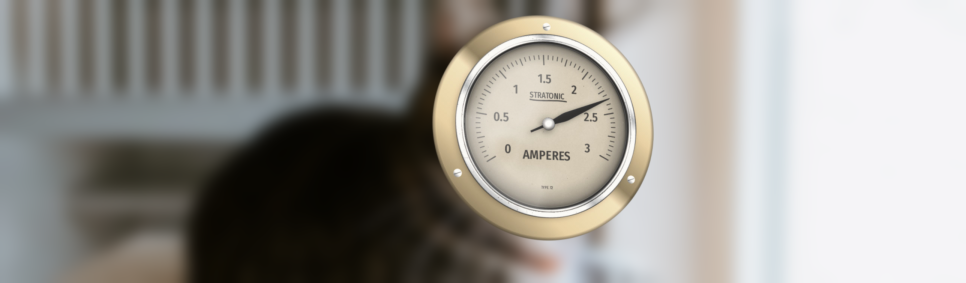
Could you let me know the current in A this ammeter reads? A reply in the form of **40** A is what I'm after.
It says **2.35** A
